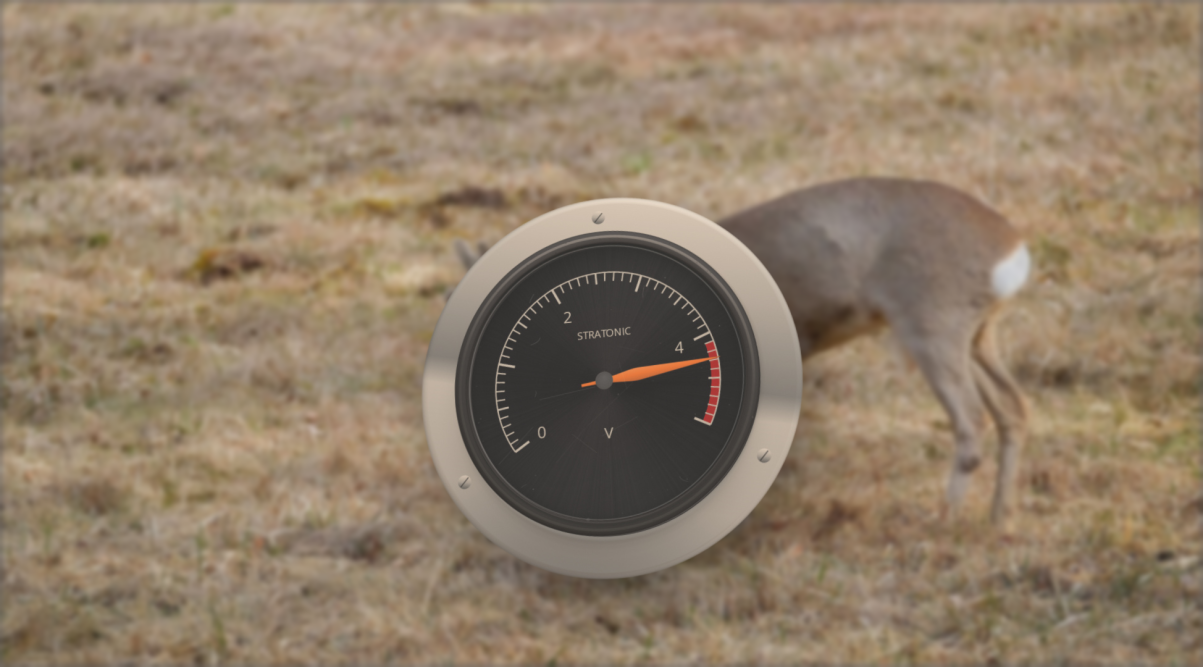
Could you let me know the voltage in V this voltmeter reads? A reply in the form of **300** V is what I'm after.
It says **4.3** V
